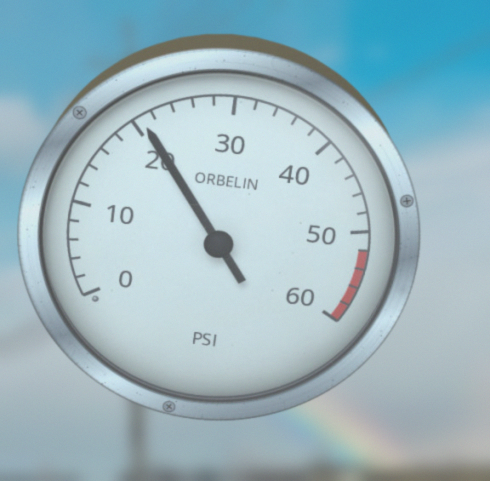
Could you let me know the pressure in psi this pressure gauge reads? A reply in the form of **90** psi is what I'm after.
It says **21** psi
